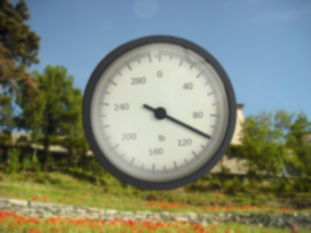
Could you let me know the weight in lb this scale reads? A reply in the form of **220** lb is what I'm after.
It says **100** lb
